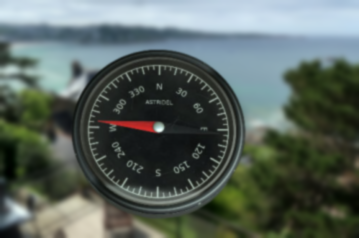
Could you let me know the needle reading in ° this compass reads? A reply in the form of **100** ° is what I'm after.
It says **275** °
